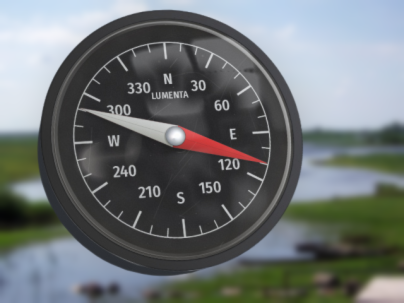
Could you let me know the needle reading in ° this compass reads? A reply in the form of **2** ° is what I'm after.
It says **110** °
